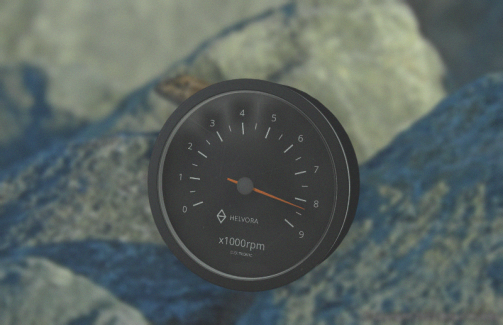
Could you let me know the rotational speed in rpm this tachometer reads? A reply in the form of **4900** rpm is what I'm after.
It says **8250** rpm
